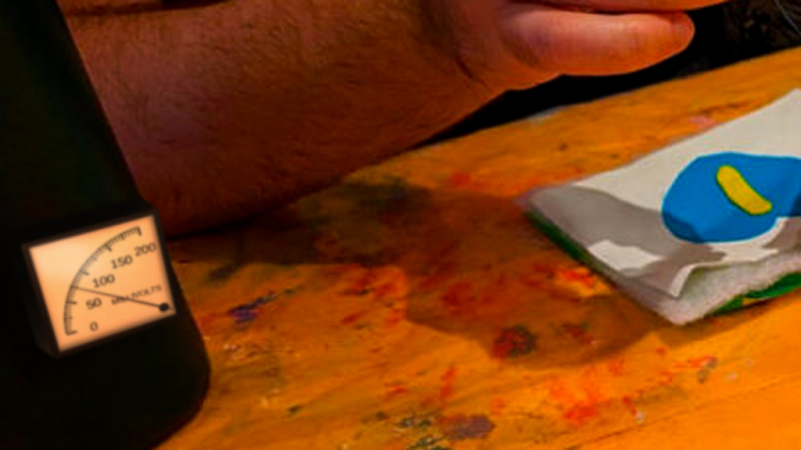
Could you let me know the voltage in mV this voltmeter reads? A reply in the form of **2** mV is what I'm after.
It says **75** mV
